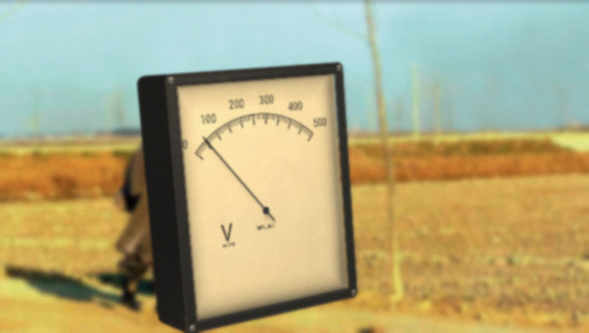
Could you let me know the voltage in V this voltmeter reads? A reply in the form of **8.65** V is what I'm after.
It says **50** V
